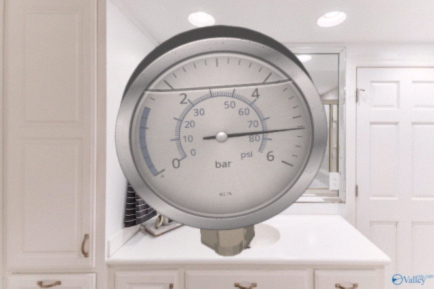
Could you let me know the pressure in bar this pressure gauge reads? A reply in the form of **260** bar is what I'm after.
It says **5.2** bar
